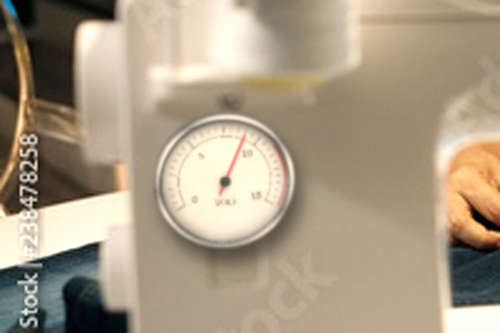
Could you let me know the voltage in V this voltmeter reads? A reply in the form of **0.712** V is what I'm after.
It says **9** V
